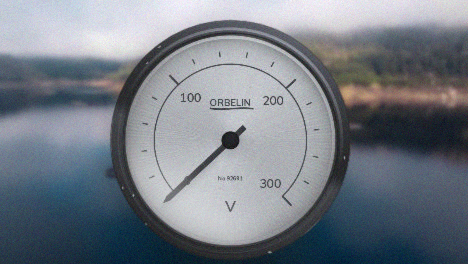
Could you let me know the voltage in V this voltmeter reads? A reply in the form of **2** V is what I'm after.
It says **0** V
